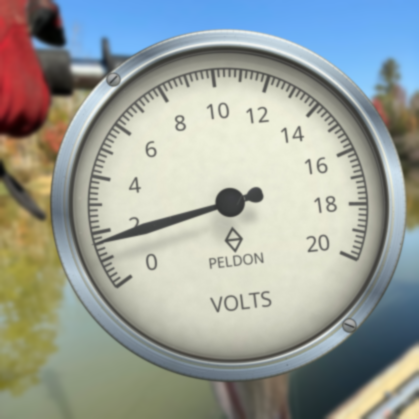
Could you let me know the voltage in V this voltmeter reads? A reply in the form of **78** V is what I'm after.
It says **1.6** V
